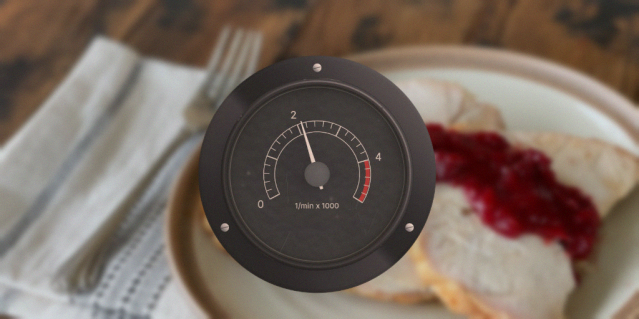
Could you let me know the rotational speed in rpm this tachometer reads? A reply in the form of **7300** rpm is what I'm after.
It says **2100** rpm
